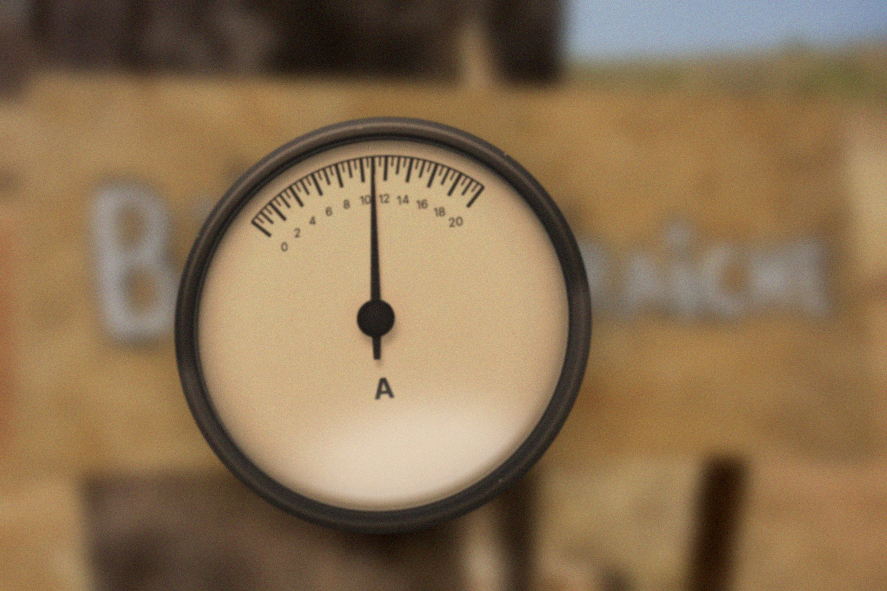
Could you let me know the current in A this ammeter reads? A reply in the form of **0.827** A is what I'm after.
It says **11** A
